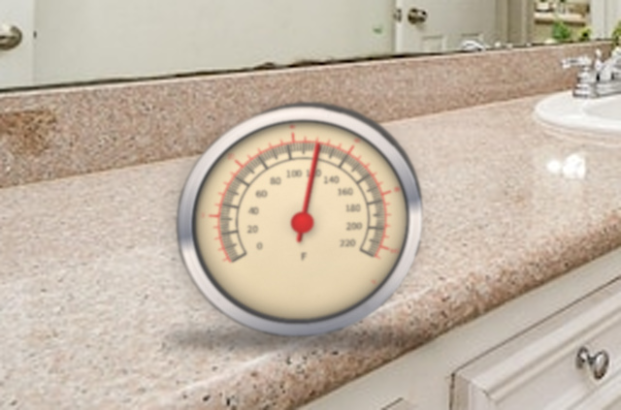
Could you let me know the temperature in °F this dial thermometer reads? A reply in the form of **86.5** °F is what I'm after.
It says **120** °F
